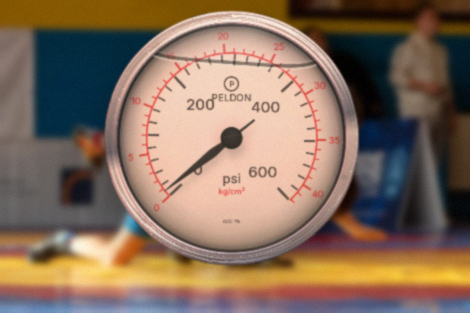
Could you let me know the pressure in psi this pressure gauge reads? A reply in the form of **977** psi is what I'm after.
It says **10** psi
